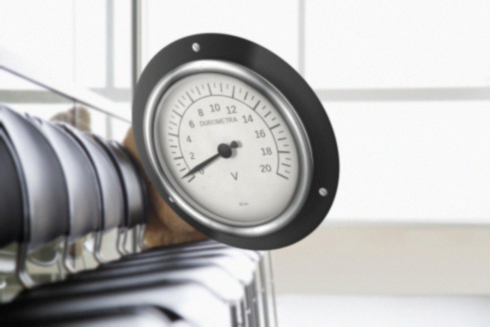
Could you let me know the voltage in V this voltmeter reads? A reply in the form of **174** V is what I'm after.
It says **0.5** V
